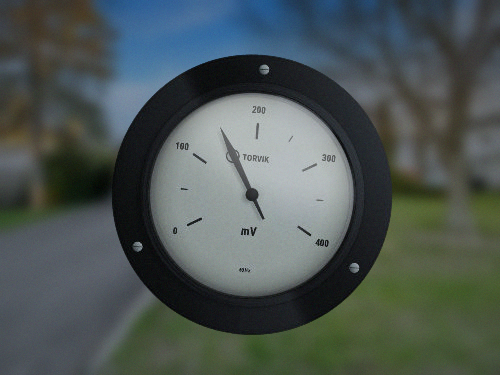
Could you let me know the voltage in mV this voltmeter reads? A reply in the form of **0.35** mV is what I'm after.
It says **150** mV
